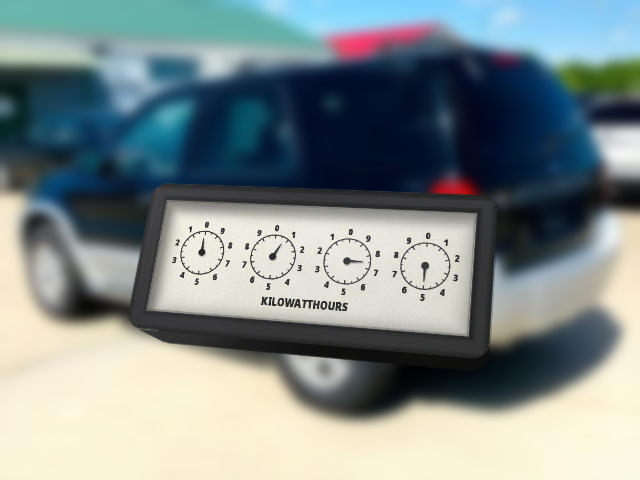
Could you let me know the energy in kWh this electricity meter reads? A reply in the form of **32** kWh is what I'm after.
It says **75** kWh
